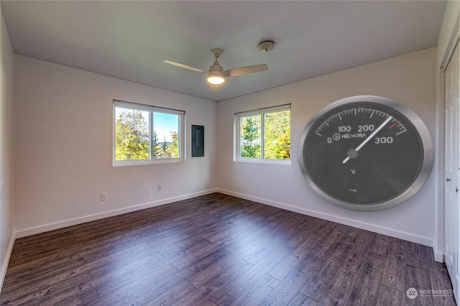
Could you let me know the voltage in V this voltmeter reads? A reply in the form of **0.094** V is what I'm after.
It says **250** V
